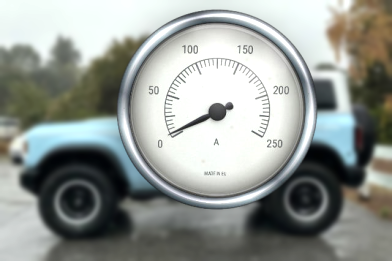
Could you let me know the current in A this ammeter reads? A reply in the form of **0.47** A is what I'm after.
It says **5** A
